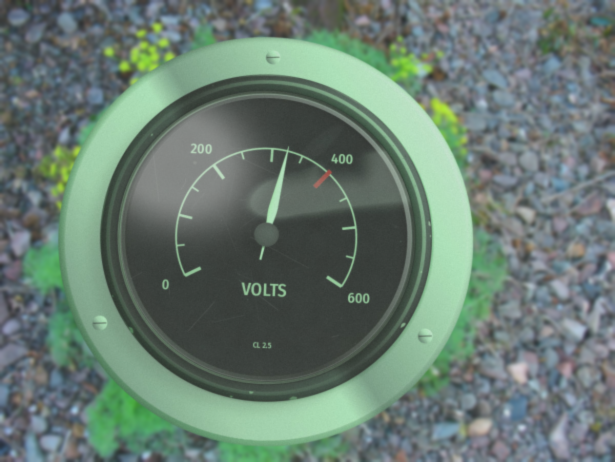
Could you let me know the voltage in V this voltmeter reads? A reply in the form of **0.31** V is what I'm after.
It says **325** V
